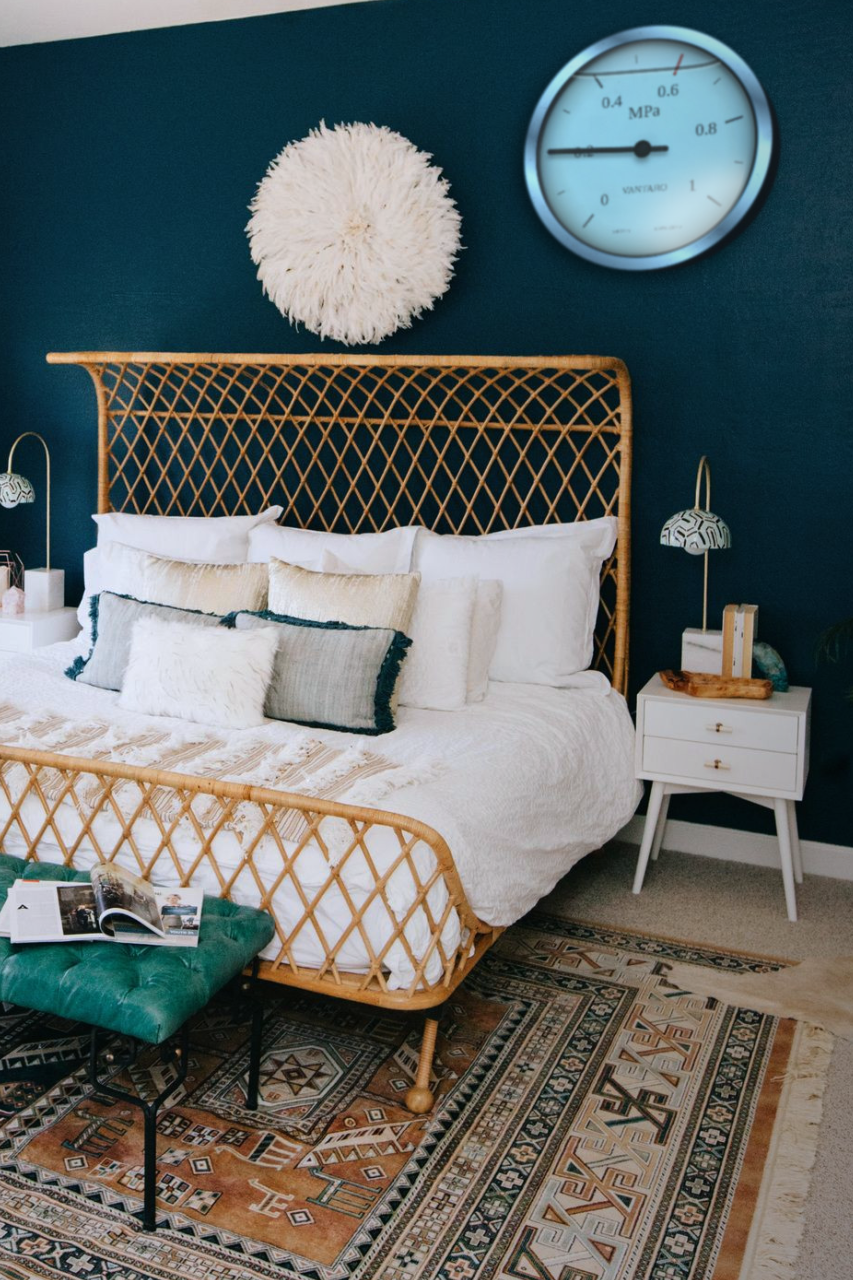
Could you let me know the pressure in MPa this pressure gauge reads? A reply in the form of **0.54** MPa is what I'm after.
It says **0.2** MPa
